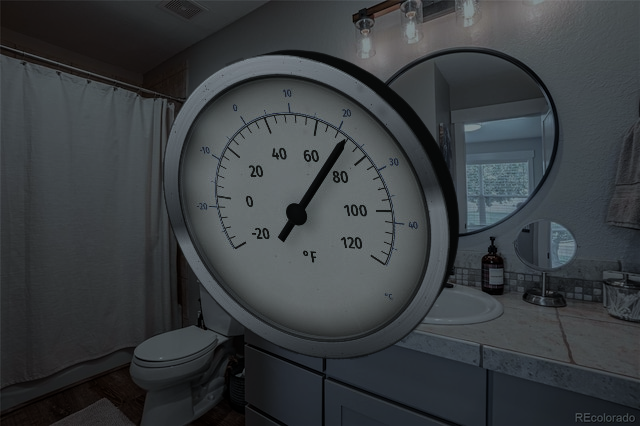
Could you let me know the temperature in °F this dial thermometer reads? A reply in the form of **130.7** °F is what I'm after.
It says **72** °F
